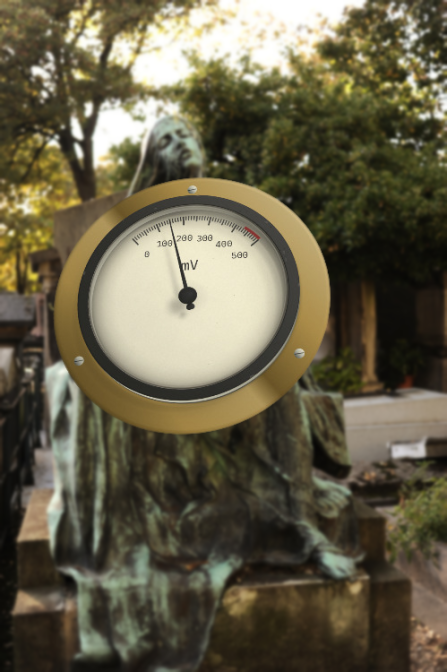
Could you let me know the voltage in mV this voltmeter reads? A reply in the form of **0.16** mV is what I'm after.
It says **150** mV
